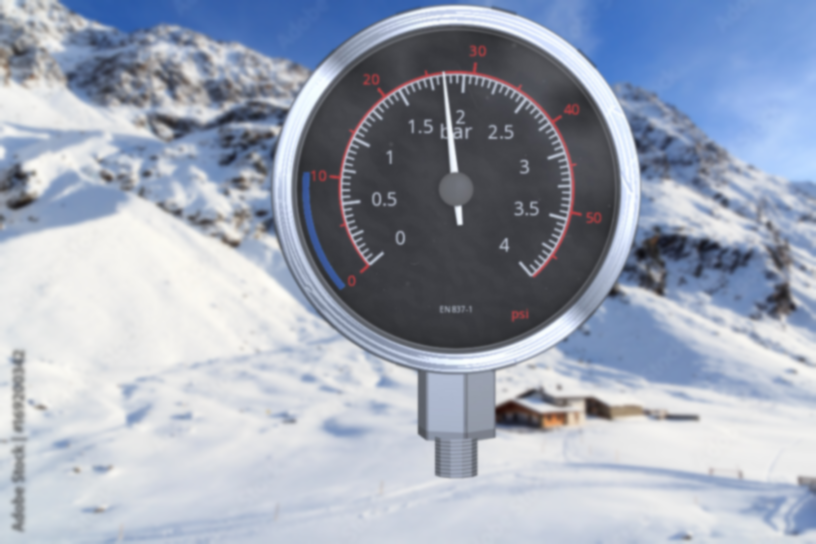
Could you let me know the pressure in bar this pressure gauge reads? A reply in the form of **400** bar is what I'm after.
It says **1.85** bar
